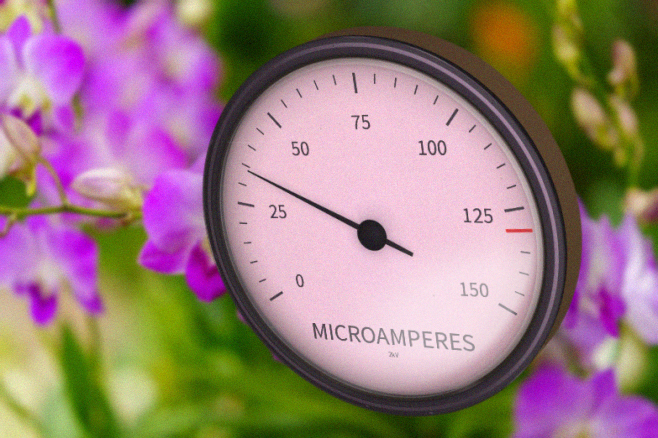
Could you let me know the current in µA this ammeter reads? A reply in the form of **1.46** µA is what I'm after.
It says **35** µA
